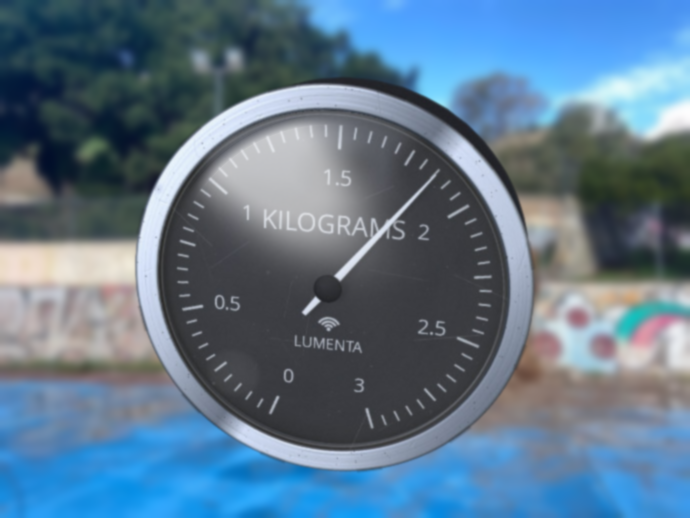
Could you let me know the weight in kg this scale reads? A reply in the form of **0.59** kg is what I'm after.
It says **1.85** kg
